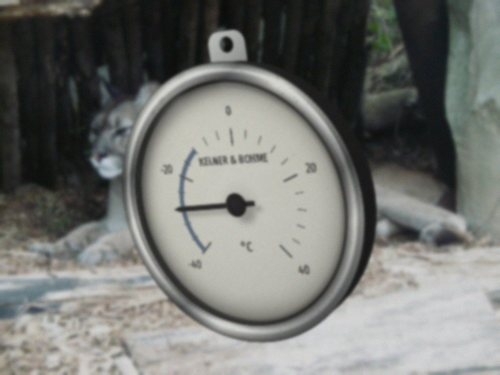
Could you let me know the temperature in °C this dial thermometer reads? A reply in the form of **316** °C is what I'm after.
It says **-28** °C
